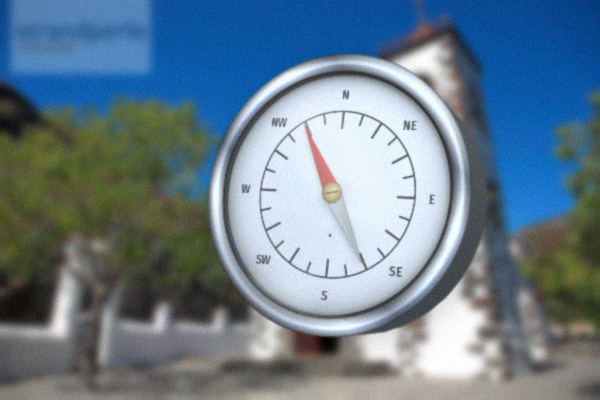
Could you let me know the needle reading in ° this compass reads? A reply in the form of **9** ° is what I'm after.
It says **330** °
